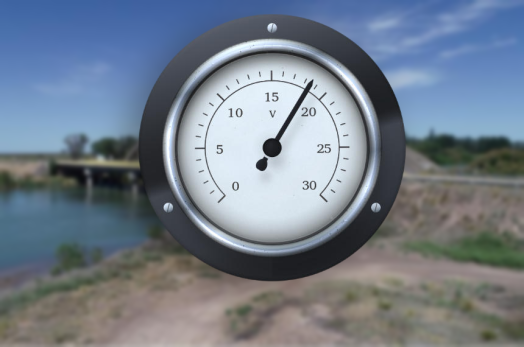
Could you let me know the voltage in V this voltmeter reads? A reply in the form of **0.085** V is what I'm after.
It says **18.5** V
